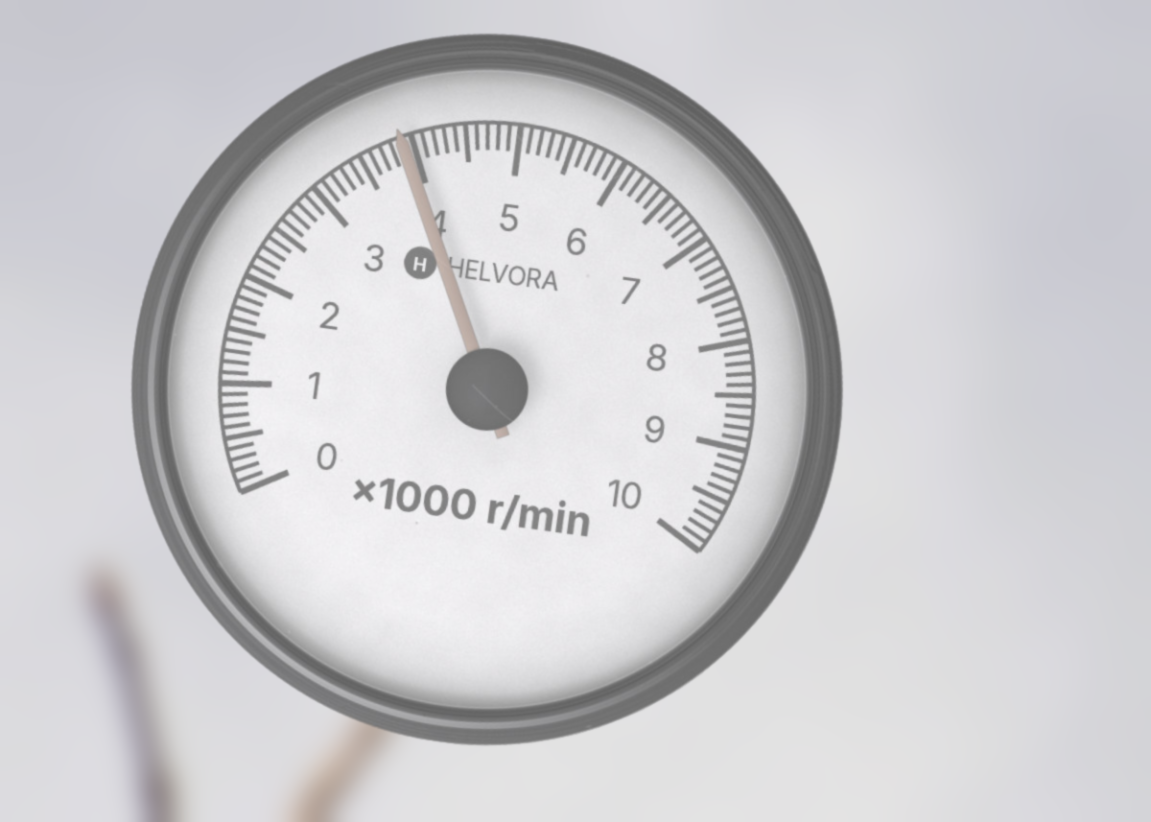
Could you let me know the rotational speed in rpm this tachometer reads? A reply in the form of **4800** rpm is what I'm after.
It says **3900** rpm
